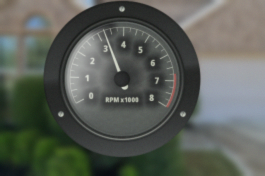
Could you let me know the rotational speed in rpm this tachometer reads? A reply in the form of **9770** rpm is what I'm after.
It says **3250** rpm
